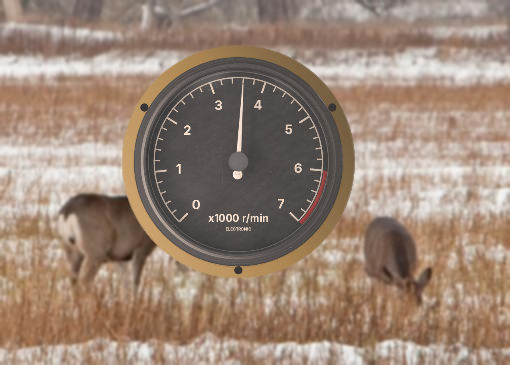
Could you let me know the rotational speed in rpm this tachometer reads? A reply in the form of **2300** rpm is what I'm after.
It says **3600** rpm
